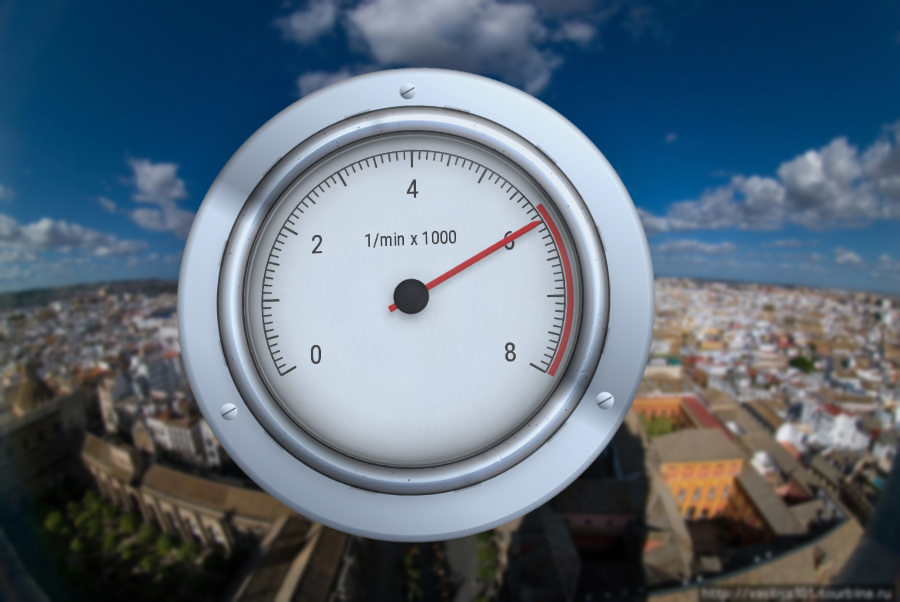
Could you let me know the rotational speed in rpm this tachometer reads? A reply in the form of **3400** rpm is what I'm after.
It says **6000** rpm
